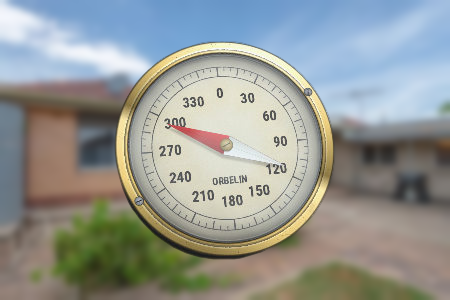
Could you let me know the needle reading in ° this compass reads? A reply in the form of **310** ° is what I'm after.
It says **295** °
